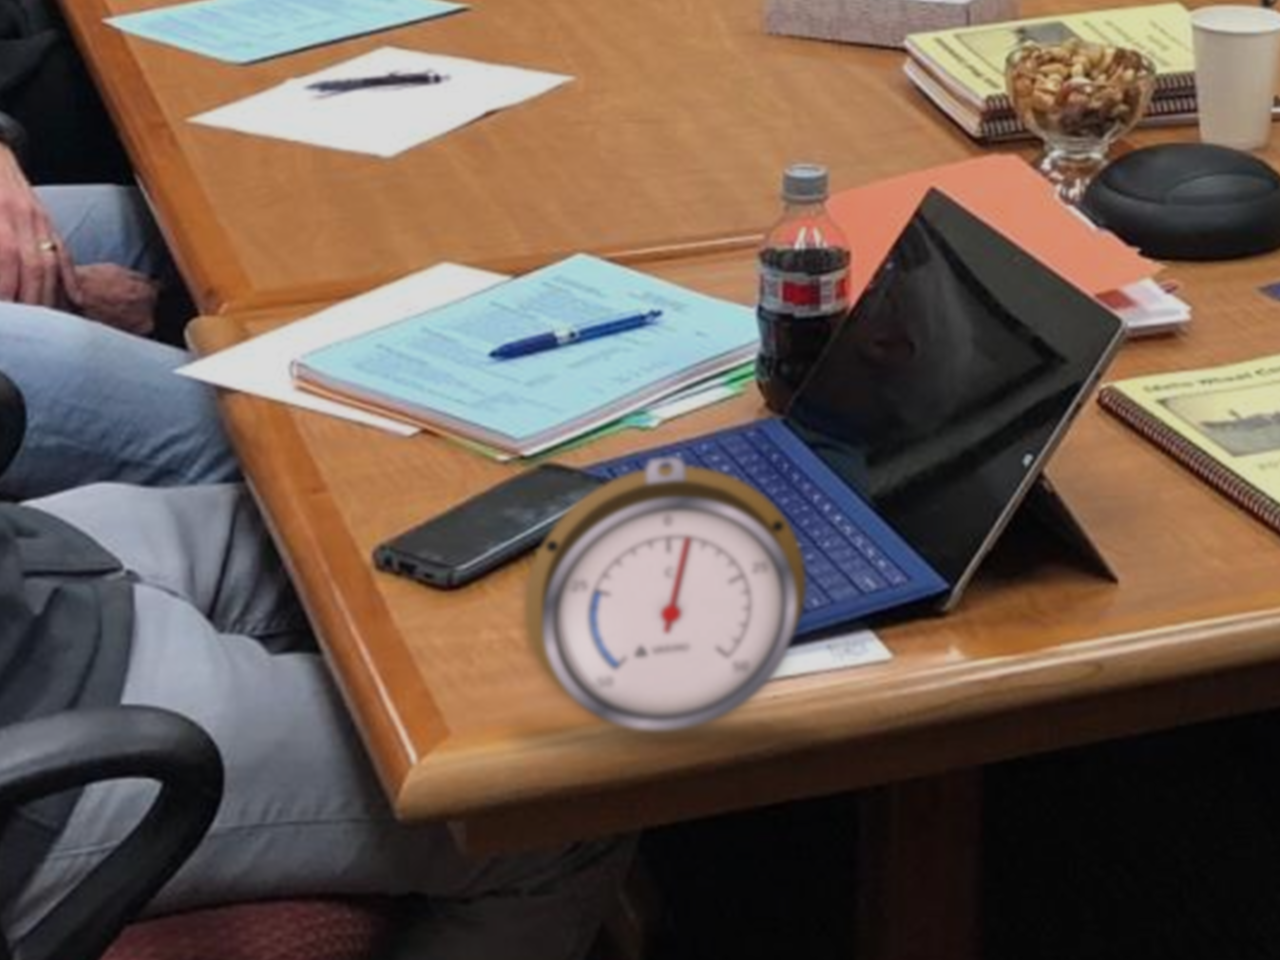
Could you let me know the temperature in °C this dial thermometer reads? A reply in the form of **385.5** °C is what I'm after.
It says **5** °C
